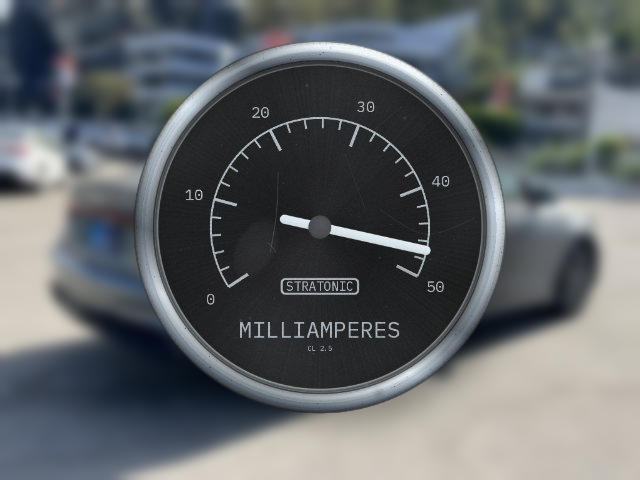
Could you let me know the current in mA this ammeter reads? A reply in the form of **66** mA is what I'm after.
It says **47** mA
